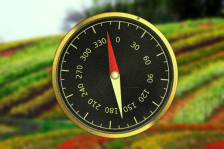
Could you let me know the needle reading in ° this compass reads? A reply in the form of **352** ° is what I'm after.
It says **345** °
